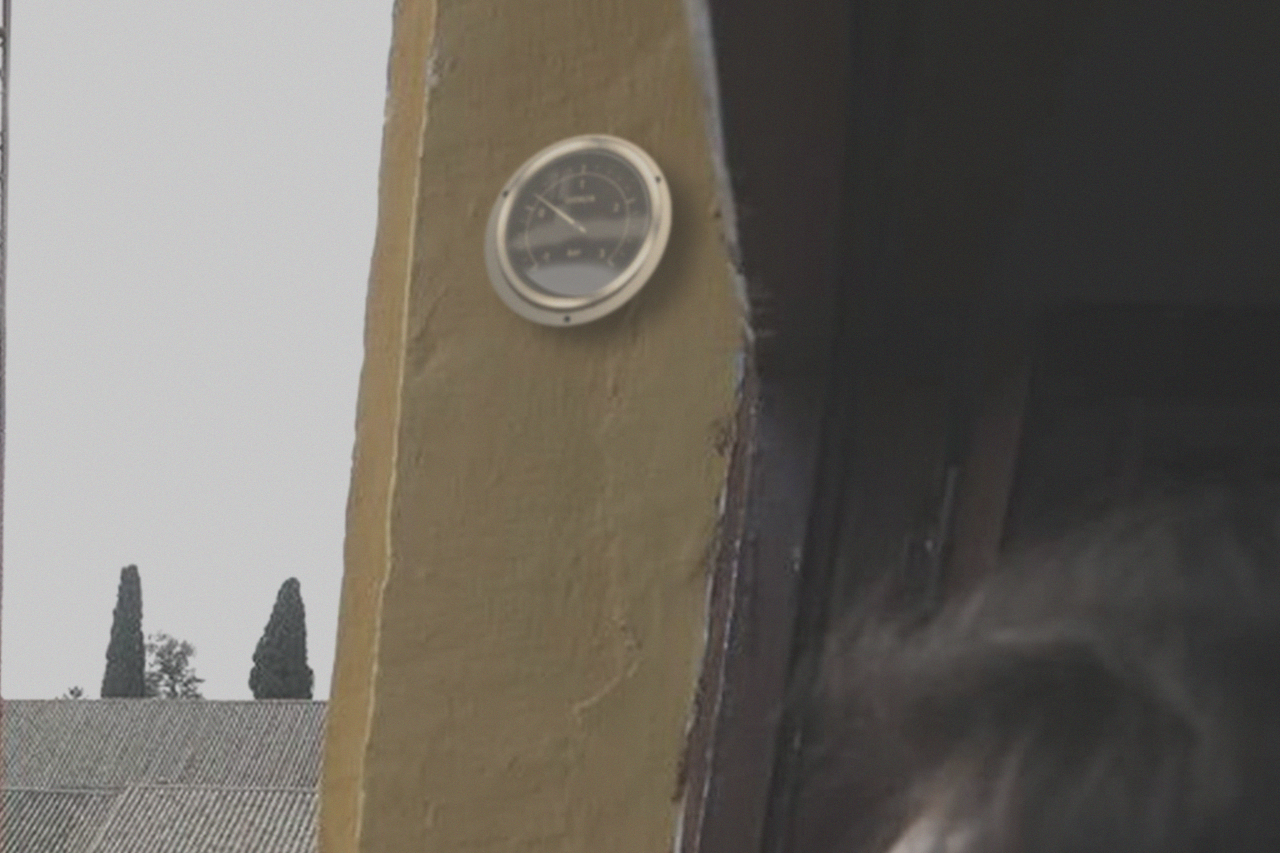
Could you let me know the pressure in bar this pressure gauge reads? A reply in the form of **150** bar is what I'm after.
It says **0.2** bar
